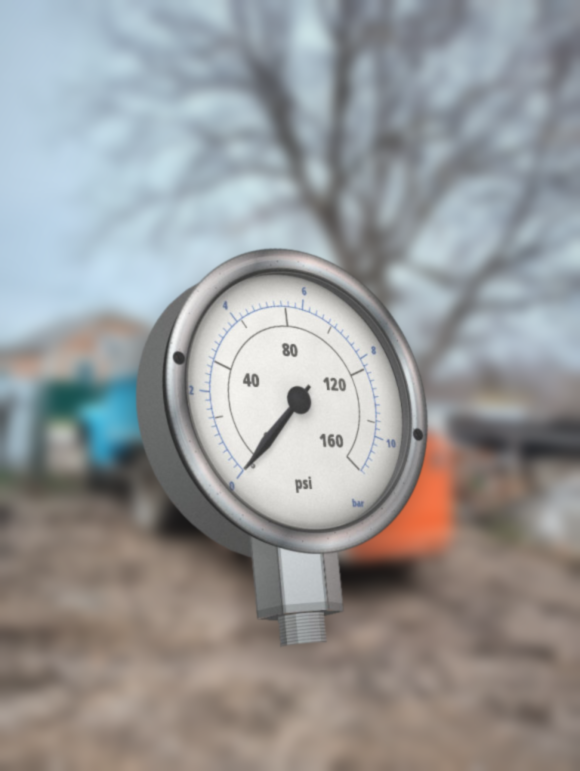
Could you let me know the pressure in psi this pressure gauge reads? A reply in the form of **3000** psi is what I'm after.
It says **0** psi
